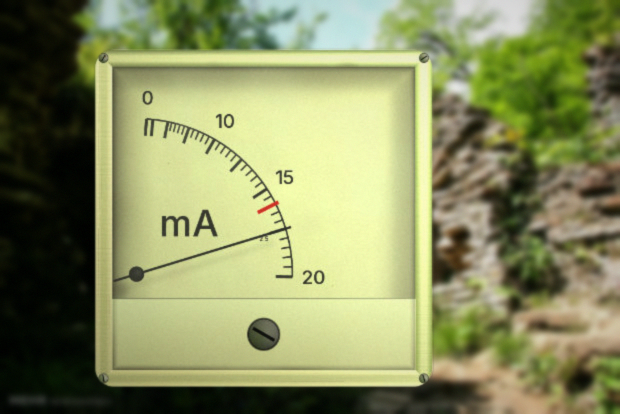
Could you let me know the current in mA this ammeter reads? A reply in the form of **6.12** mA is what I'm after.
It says **17.5** mA
